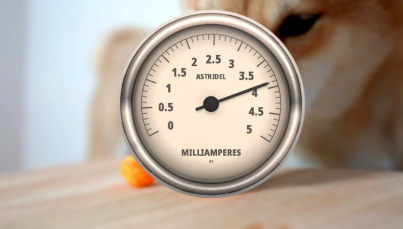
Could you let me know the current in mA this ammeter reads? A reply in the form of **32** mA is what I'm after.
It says **3.9** mA
